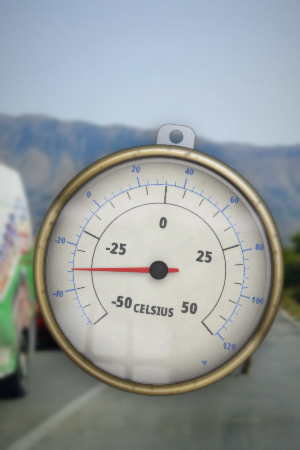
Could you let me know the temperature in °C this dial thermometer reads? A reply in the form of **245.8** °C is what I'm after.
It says **-35** °C
